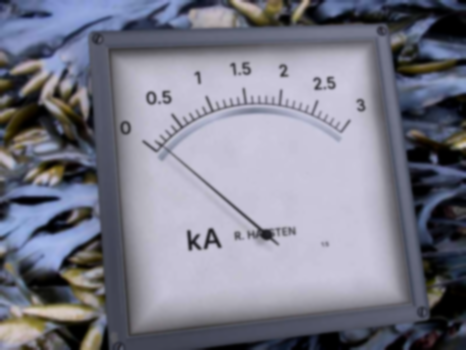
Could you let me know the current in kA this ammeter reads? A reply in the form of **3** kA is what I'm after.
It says **0.1** kA
